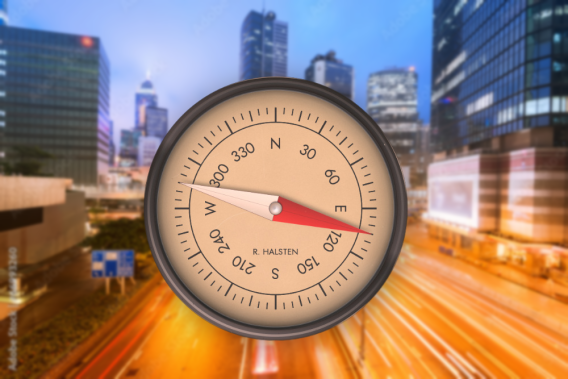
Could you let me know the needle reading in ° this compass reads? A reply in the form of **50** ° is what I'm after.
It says **105** °
